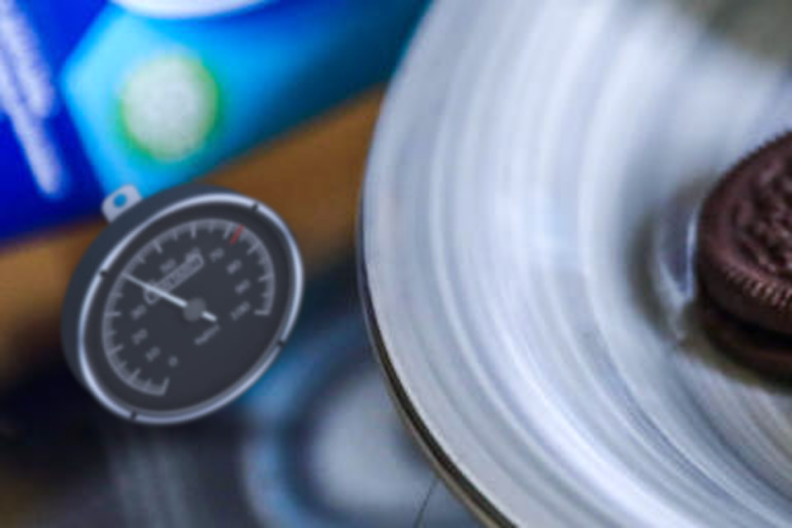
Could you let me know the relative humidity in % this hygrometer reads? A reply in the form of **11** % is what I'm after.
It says **40** %
